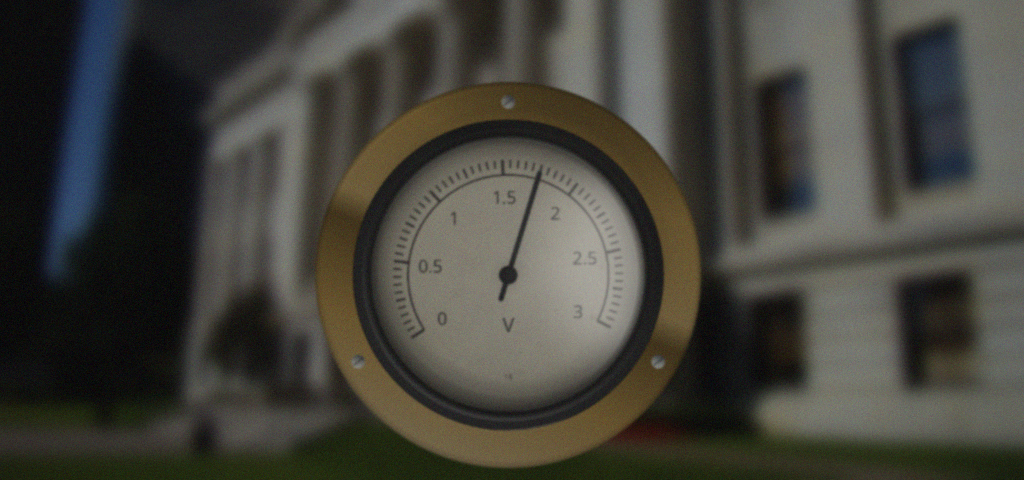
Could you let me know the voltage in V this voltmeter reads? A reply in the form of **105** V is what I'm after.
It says **1.75** V
